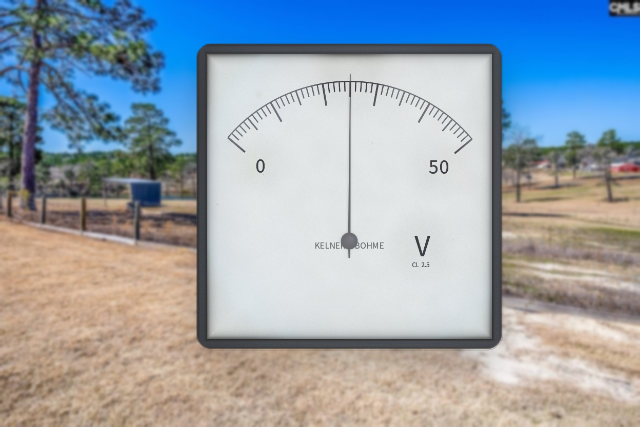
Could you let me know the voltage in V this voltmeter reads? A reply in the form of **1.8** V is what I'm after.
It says **25** V
